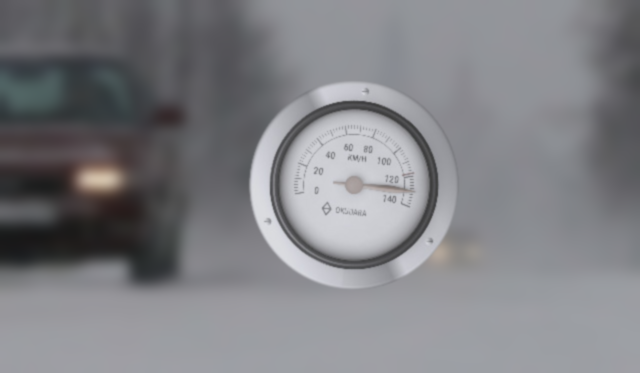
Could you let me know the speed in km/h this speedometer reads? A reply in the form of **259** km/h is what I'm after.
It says **130** km/h
